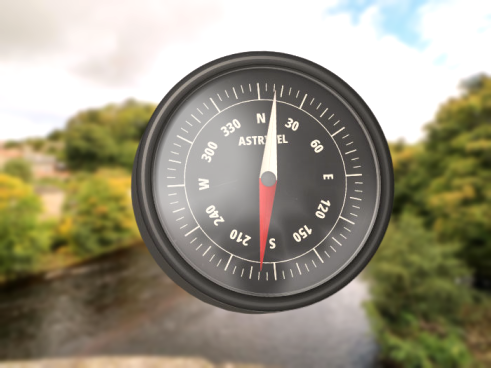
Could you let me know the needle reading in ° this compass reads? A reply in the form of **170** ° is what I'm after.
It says **190** °
